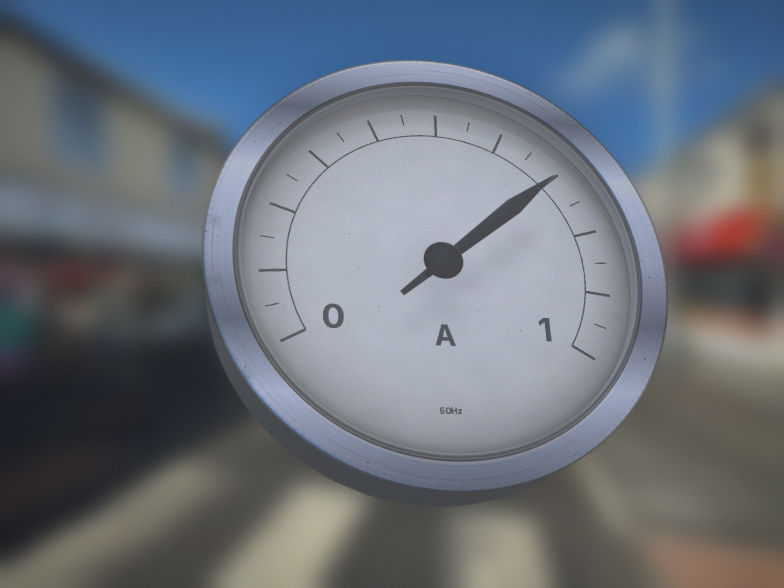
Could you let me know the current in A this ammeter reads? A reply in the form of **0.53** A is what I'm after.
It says **0.7** A
